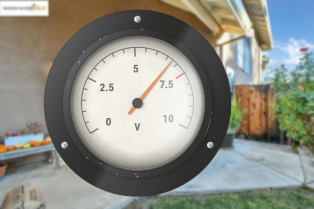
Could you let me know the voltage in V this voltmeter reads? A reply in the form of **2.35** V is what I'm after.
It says **6.75** V
